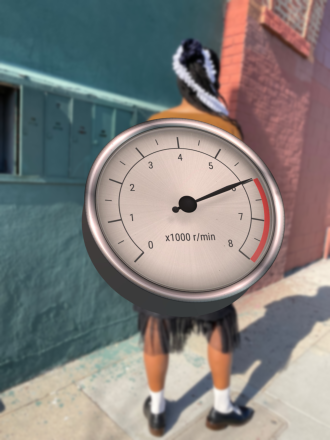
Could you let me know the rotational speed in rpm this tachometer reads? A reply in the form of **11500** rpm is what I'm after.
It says **6000** rpm
